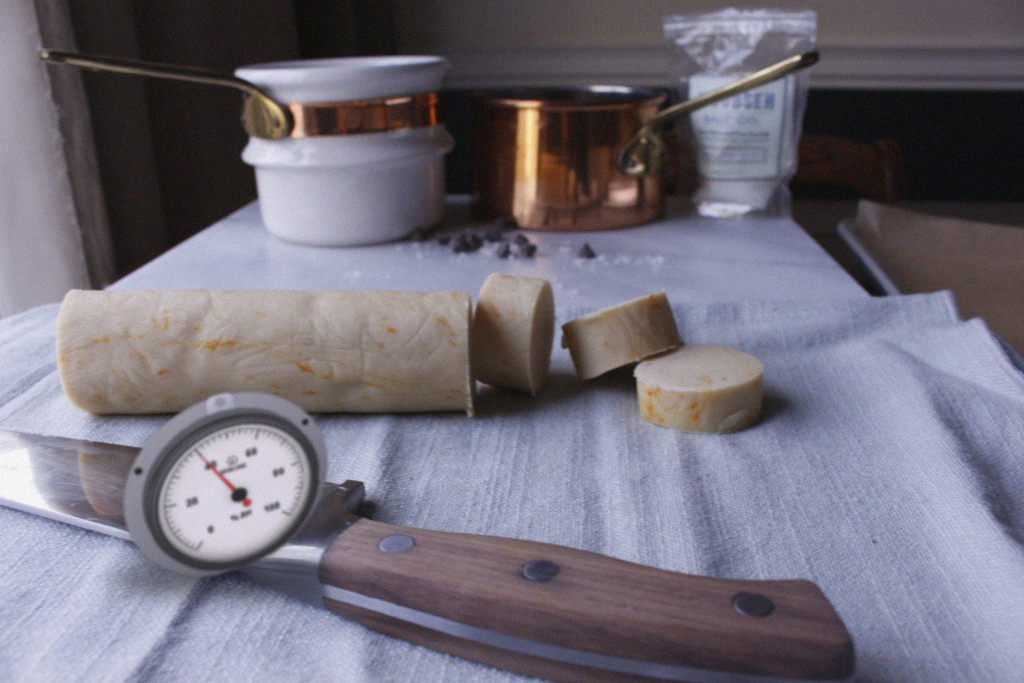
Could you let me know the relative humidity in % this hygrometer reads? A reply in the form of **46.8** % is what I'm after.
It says **40** %
